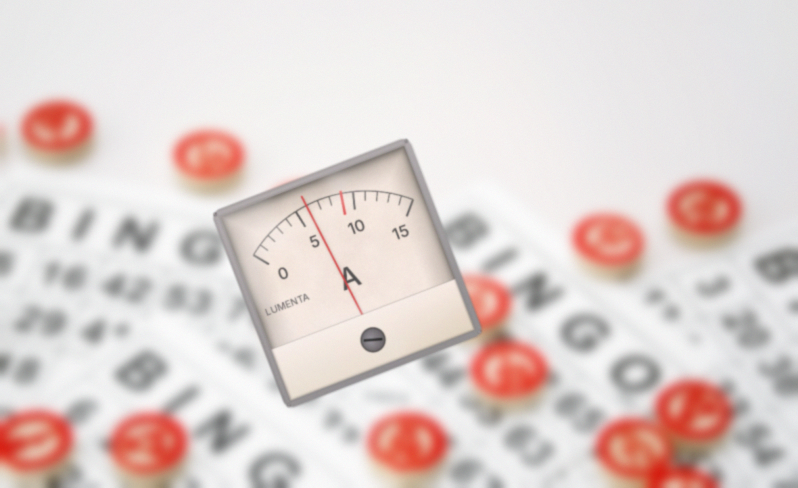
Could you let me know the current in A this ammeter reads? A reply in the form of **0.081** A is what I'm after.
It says **6** A
